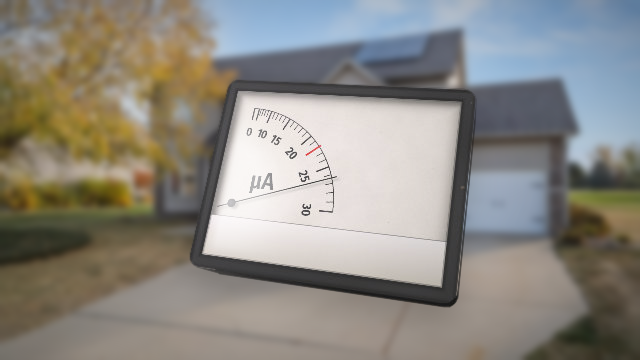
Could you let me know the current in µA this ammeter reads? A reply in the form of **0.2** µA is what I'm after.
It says **26.5** µA
